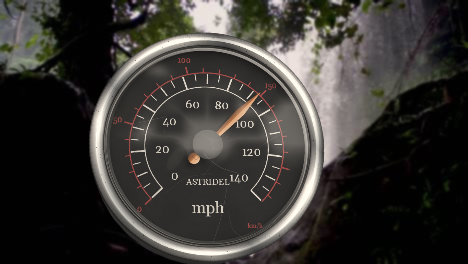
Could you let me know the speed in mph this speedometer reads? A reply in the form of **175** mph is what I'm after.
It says **92.5** mph
